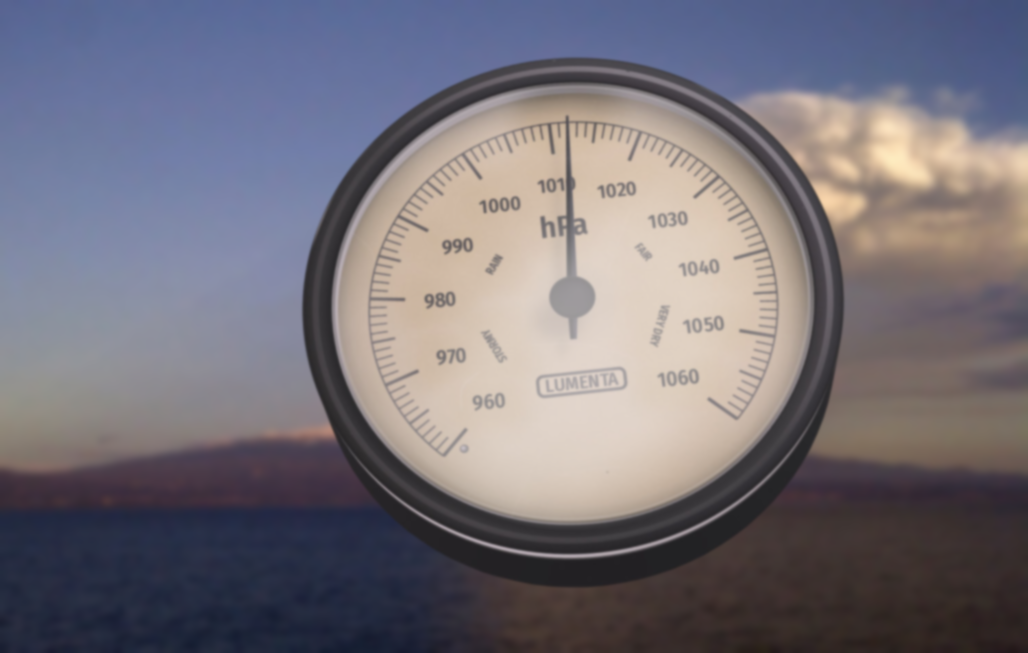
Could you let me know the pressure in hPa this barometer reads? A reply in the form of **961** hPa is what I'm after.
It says **1012** hPa
